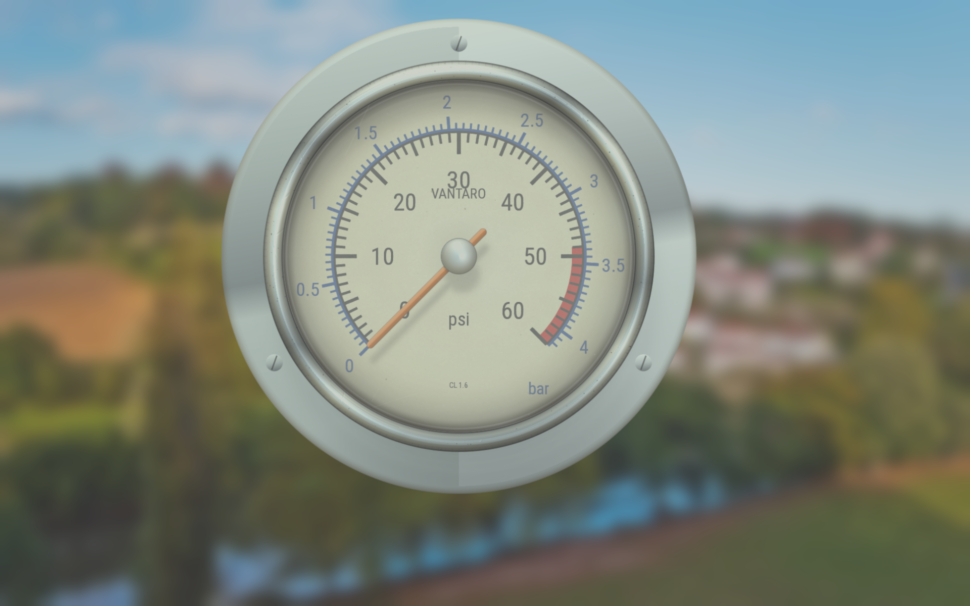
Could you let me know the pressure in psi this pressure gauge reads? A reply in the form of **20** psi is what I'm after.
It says **0** psi
